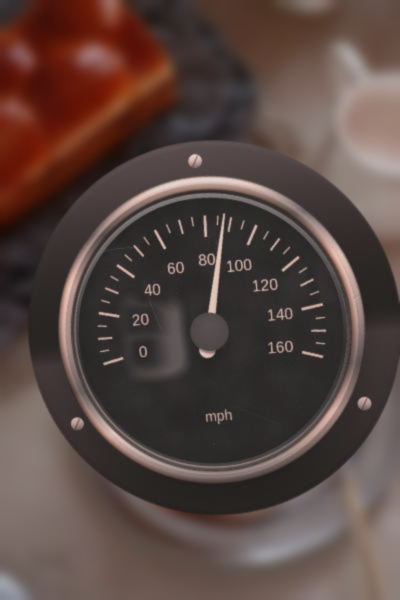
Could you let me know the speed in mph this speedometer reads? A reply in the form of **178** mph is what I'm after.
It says **87.5** mph
